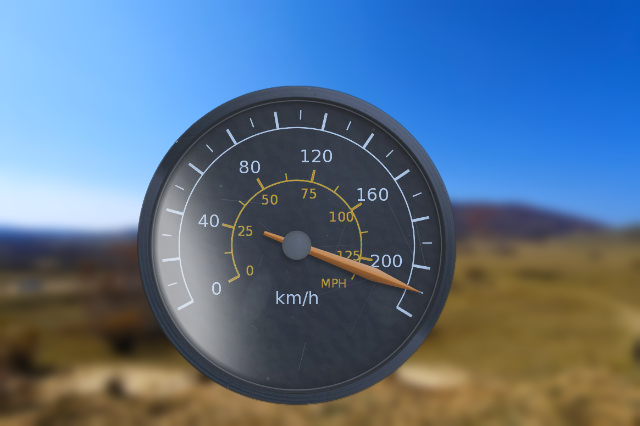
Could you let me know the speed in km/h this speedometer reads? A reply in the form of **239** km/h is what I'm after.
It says **210** km/h
